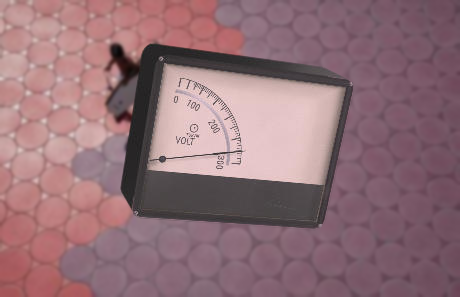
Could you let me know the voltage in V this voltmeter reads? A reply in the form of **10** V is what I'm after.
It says **275** V
